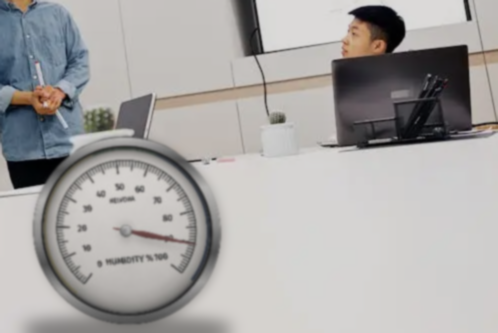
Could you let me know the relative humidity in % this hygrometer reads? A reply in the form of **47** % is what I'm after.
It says **90** %
